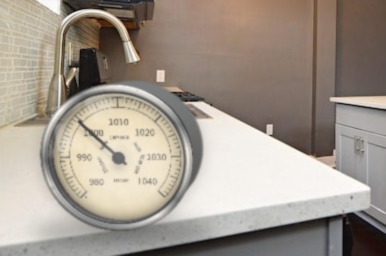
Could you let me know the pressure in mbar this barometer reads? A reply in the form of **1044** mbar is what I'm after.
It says **1000** mbar
